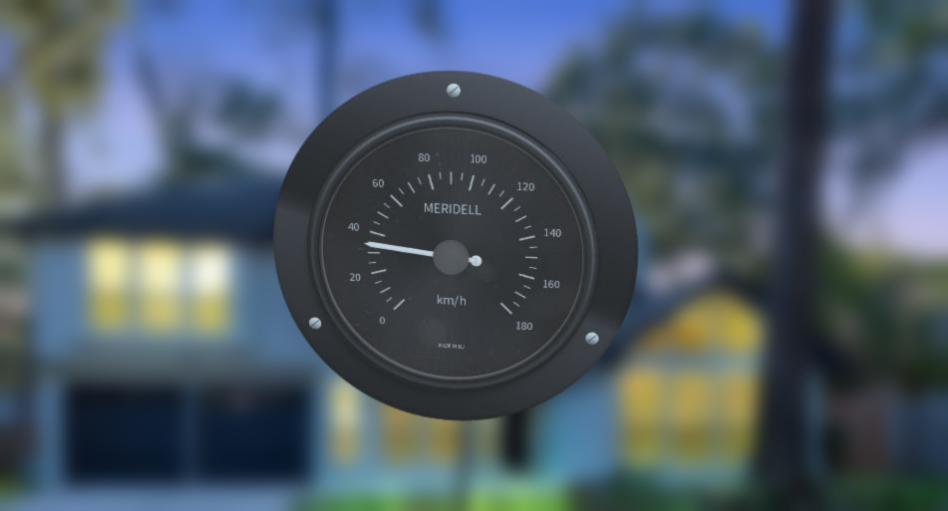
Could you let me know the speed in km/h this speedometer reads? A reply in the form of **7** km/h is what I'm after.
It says **35** km/h
